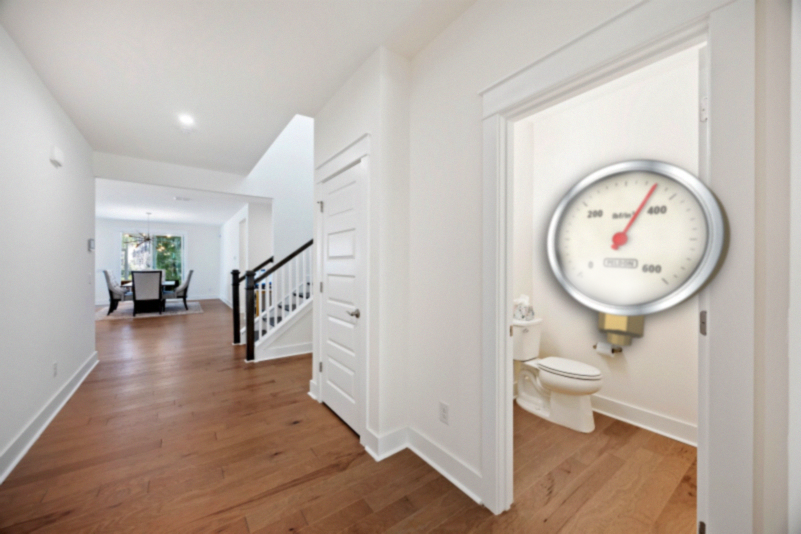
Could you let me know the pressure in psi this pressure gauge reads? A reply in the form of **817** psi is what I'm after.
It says **360** psi
